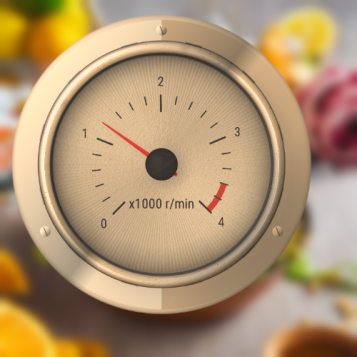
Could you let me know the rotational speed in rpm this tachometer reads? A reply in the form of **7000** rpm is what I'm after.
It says **1200** rpm
